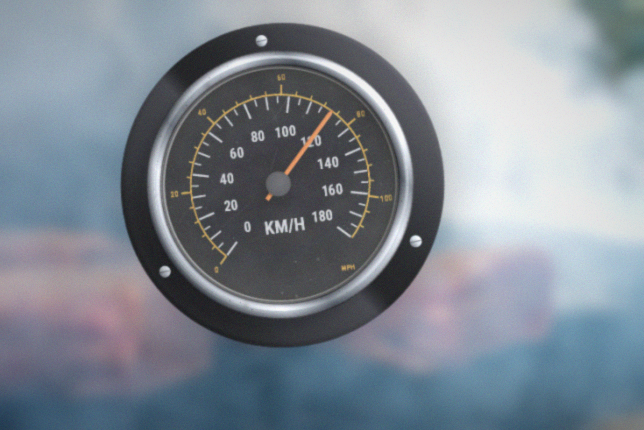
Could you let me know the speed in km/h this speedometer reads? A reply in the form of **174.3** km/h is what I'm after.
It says **120** km/h
